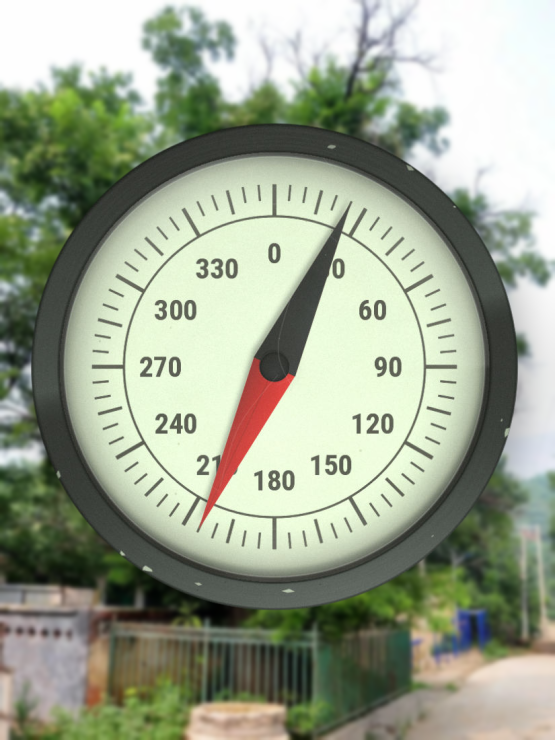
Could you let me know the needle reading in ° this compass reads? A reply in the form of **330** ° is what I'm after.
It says **205** °
